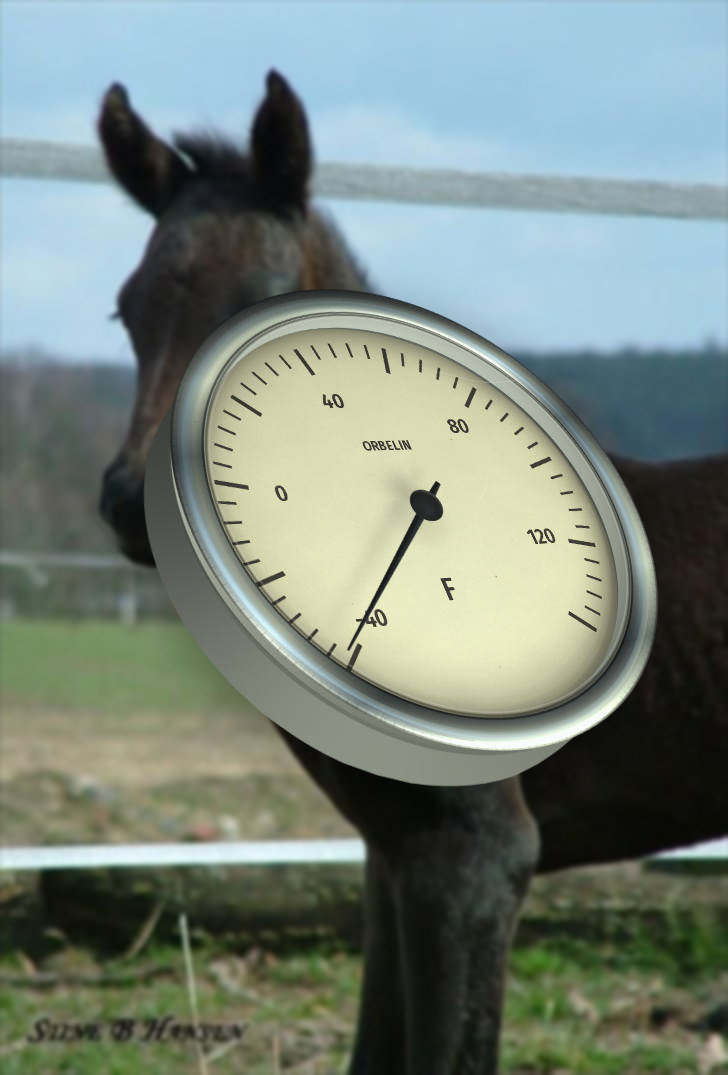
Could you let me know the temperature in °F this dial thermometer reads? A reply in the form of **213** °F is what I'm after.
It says **-38** °F
